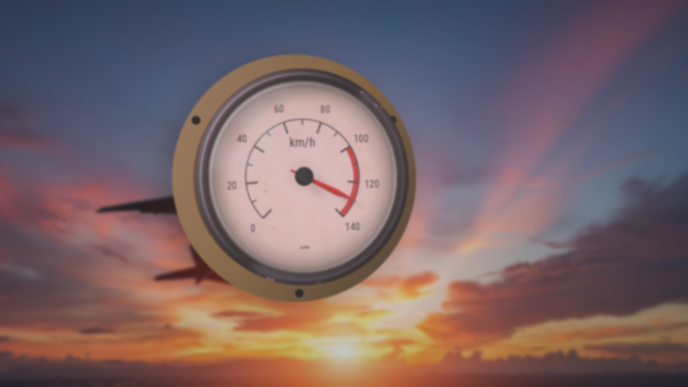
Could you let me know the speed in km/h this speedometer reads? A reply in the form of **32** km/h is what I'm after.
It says **130** km/h
